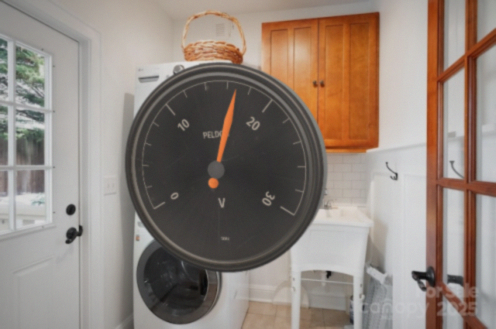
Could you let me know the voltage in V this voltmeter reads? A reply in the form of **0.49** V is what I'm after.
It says **17** V
